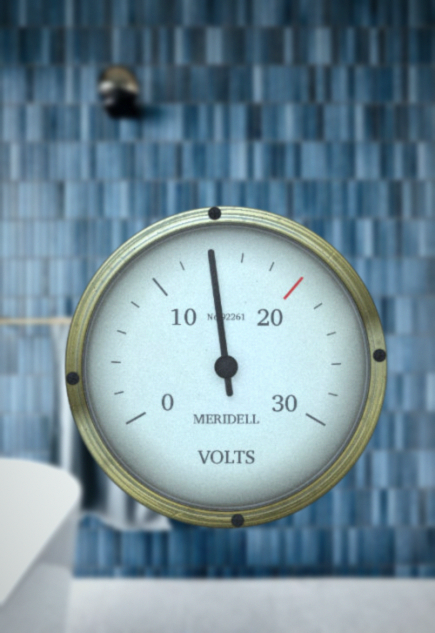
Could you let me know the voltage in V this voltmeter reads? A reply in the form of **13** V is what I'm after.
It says **14** V
